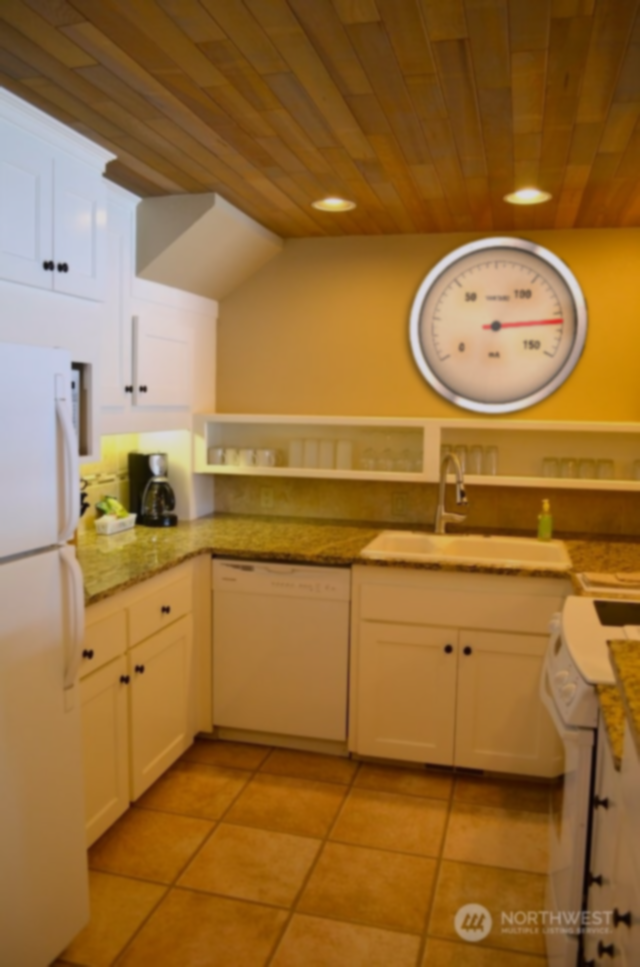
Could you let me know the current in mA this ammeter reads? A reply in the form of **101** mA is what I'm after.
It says **130** mA
